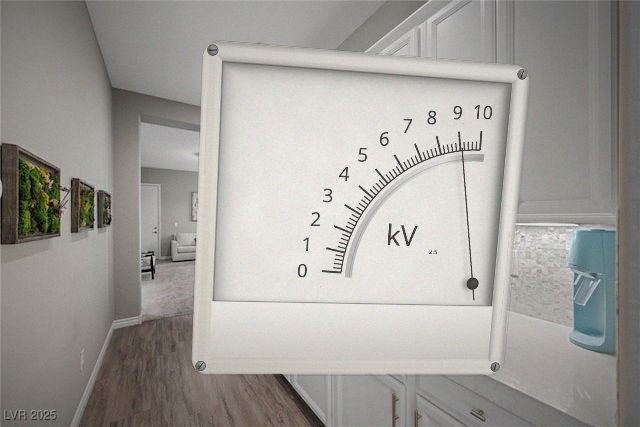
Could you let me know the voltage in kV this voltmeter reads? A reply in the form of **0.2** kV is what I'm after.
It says **9** kV
